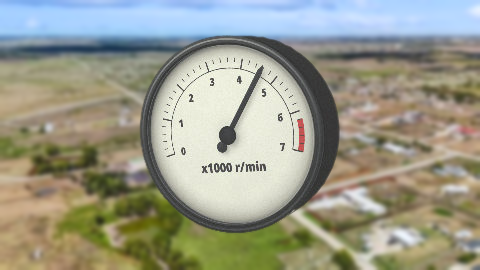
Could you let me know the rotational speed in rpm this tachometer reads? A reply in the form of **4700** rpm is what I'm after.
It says **4600** rpm
